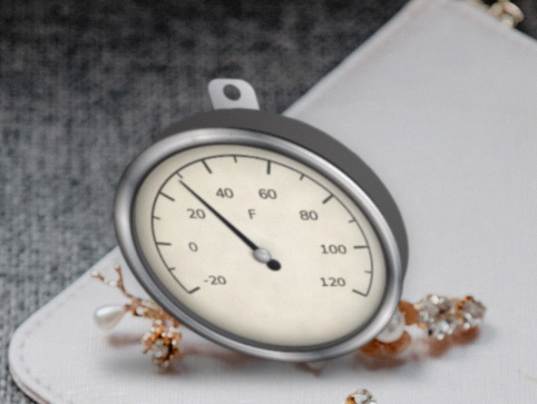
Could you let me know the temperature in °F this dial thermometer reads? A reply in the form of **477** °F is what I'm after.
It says **30** °F
